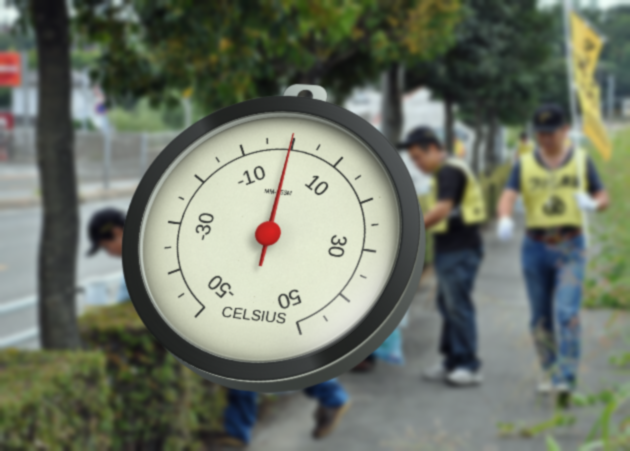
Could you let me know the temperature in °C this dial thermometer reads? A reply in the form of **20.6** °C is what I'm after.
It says **0** °C
